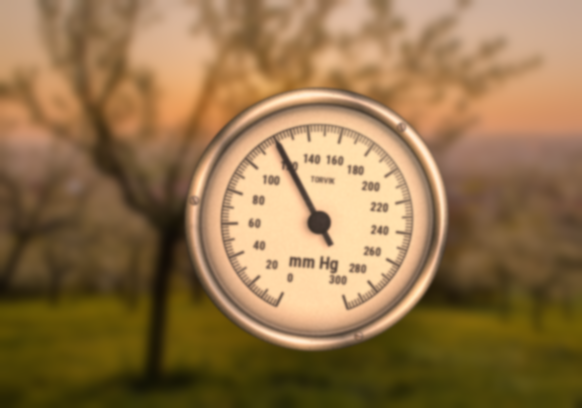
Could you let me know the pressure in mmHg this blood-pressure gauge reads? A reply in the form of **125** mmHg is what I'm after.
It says **120** mmHg
